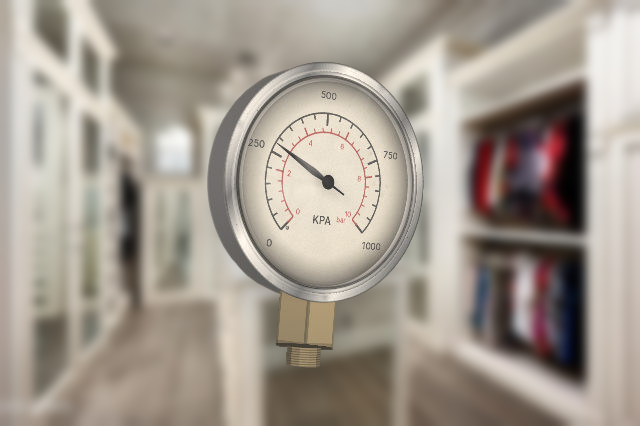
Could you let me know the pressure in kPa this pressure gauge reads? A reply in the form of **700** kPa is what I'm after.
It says **275** kPa
